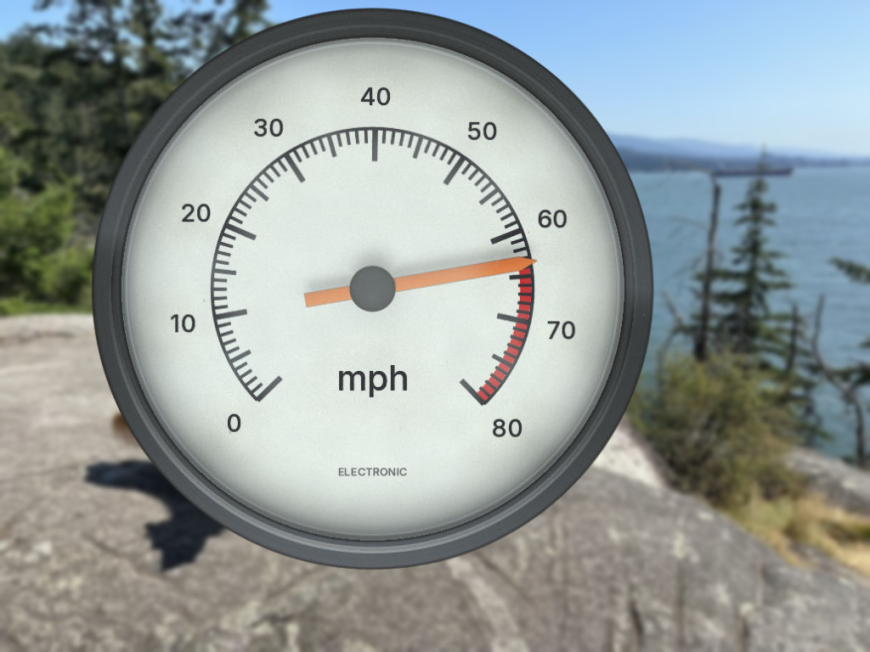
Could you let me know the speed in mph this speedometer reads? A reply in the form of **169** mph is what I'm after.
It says **63.5** mph
